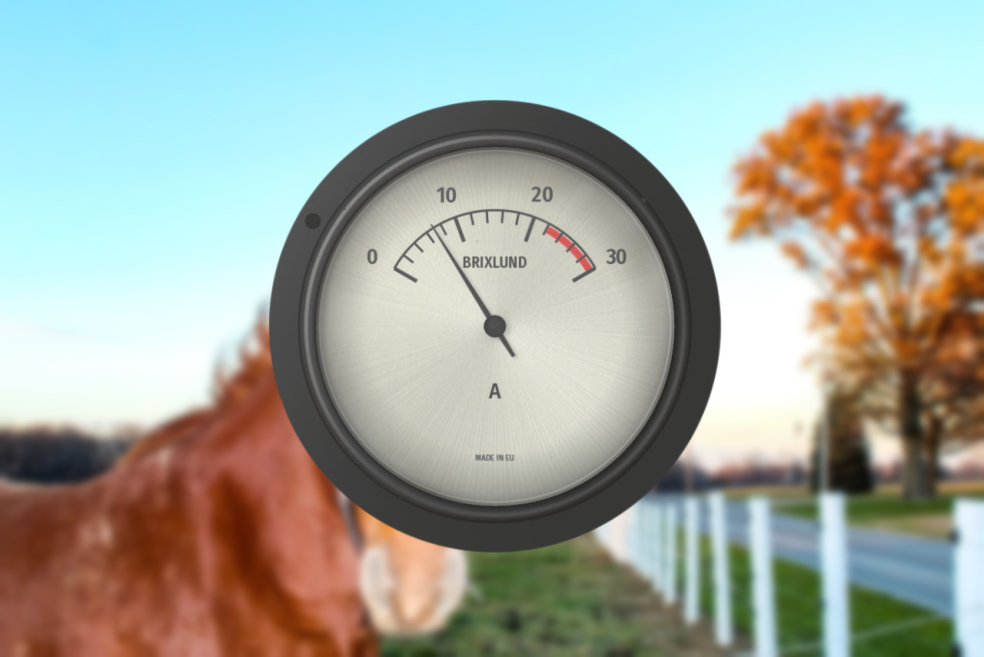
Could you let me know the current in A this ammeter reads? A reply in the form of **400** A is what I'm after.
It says **7** A
